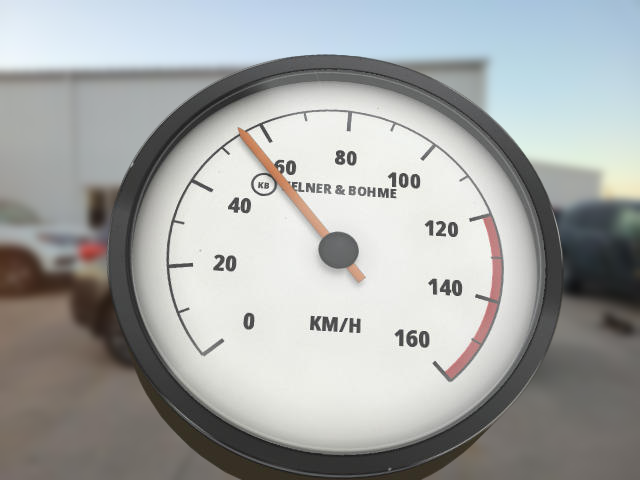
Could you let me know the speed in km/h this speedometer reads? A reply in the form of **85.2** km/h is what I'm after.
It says **55** km/h
